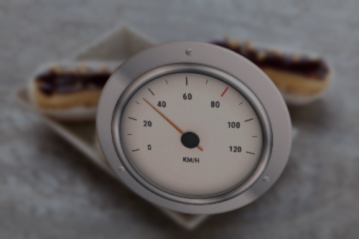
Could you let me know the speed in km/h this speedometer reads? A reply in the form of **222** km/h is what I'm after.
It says **35** km/h
